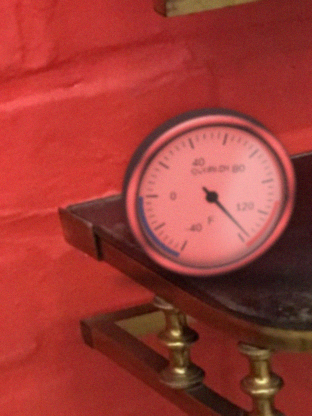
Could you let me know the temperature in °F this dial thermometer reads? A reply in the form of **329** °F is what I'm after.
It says **136** °F
